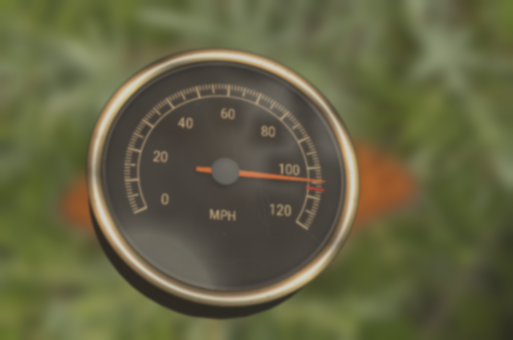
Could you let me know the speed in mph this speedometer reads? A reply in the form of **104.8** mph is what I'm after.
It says **105** mph
